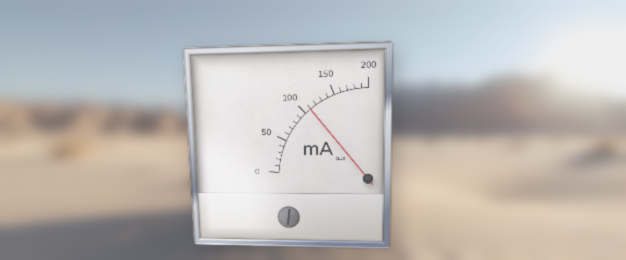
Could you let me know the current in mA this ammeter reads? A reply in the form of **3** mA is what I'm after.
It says **110** mA
